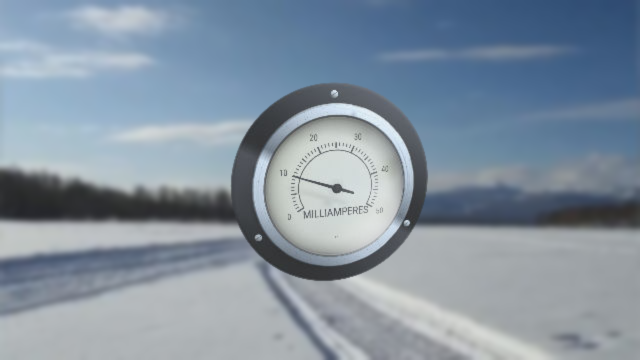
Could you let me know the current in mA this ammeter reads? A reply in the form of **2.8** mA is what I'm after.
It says **10** mA
